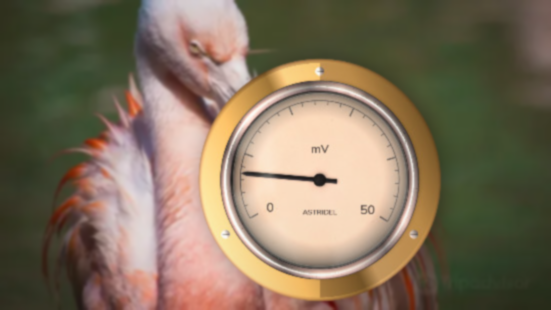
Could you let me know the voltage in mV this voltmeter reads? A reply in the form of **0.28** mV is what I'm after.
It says **7** mV
